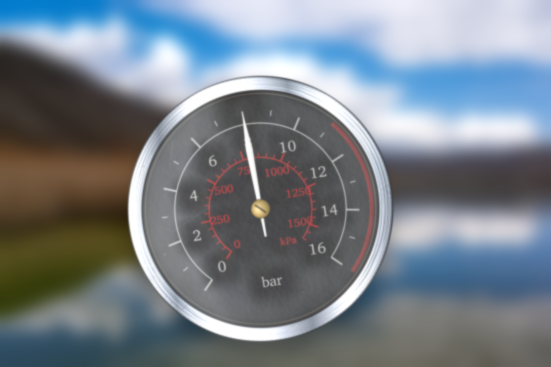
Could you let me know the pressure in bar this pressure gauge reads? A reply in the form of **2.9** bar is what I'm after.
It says **8** bar
